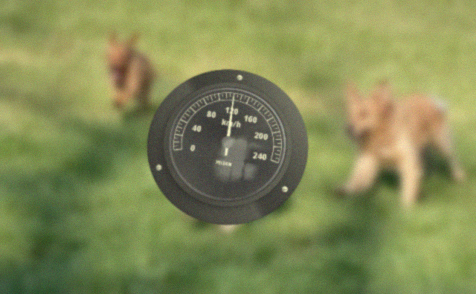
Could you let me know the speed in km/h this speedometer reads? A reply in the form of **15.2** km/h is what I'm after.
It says **120** km/h
